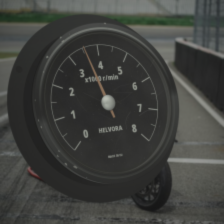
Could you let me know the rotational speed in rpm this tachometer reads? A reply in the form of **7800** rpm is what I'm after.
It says **3500** rpm
